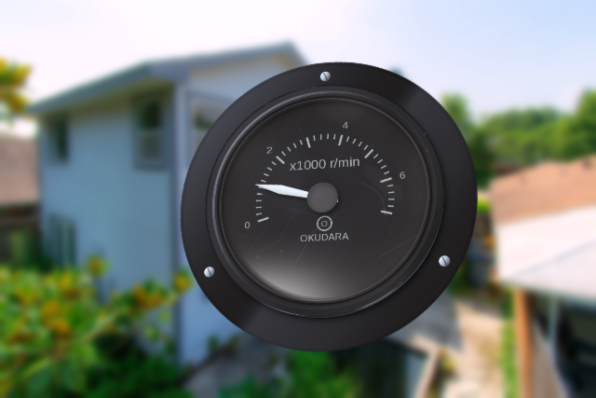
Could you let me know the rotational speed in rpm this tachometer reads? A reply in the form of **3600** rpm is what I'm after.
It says **1000** rpm
